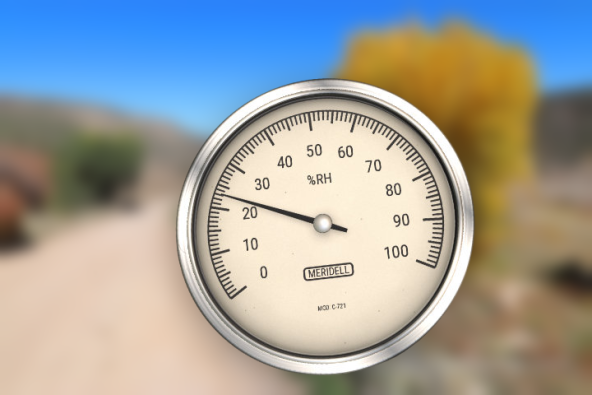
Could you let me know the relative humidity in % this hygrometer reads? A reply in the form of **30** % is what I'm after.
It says **23** %
